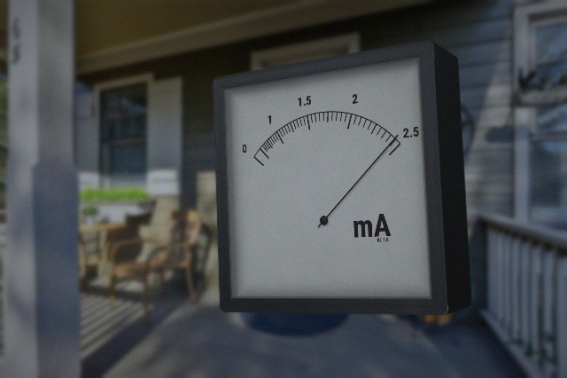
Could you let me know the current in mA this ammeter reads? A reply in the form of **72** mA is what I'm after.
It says **2.45** mA
